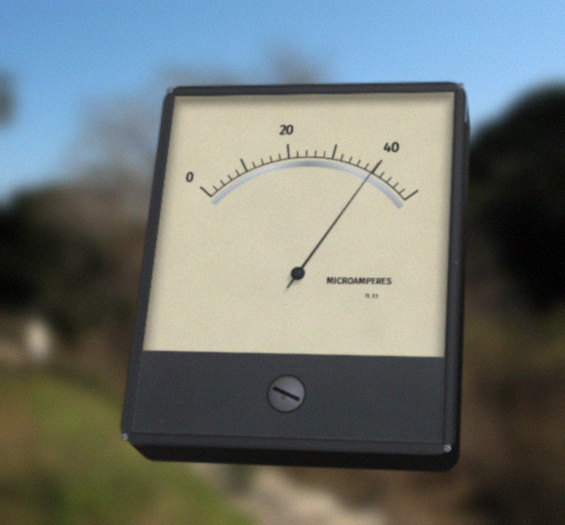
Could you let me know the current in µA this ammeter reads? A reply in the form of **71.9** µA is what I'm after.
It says **40** µA
